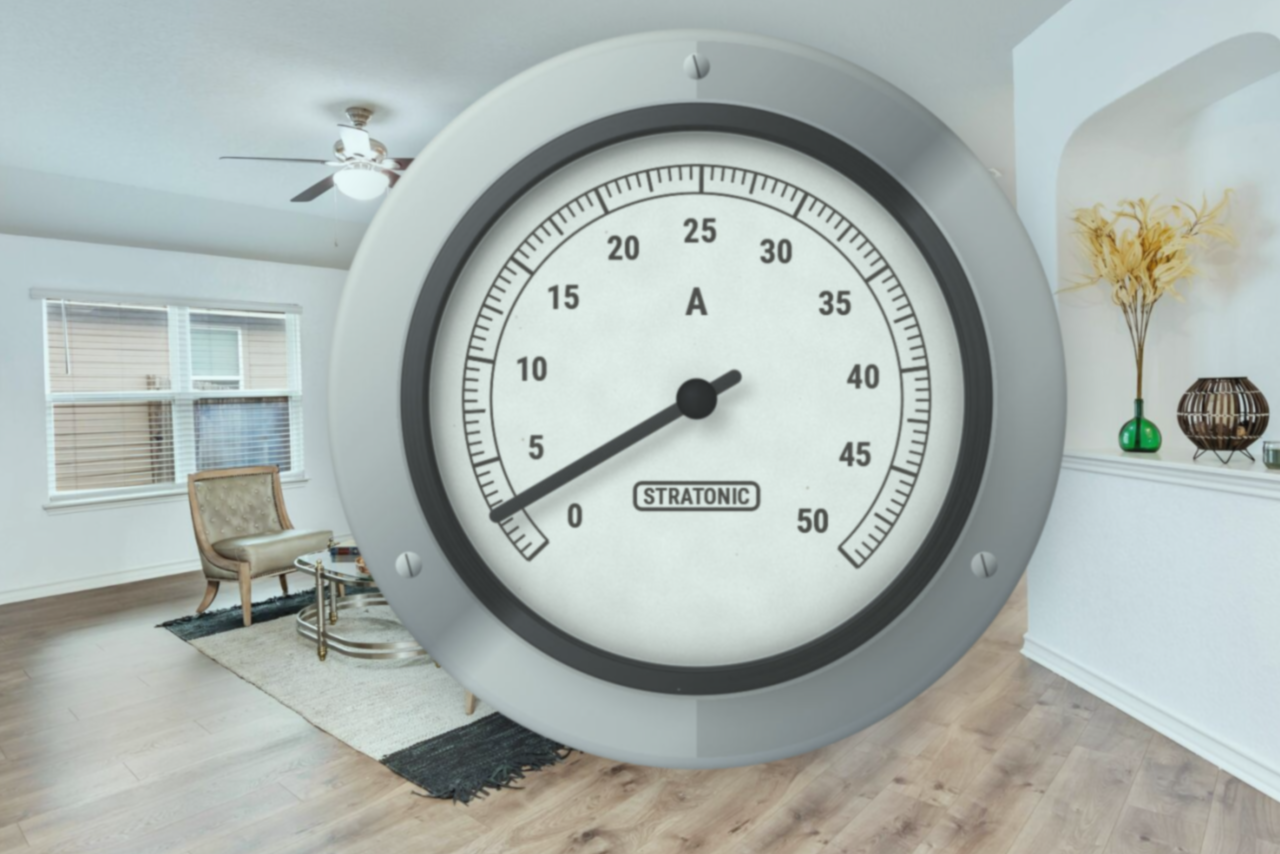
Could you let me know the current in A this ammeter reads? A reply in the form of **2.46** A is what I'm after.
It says **2.5** A
